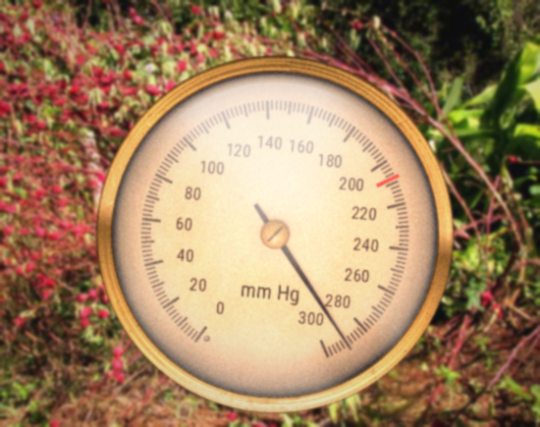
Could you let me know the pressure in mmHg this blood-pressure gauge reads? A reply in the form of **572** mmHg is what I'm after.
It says **290** mmHg
